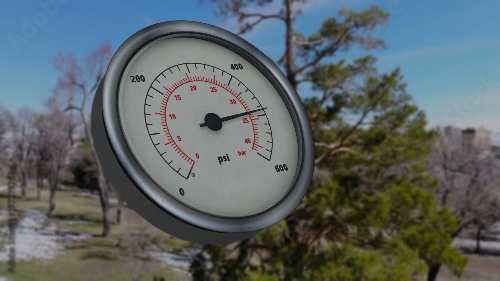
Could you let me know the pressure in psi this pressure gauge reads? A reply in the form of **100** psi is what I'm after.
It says **490** psi
